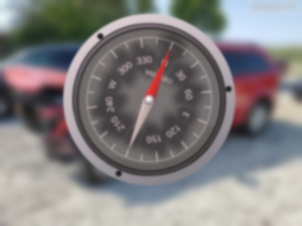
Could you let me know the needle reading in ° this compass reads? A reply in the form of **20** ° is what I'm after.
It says **0** °
